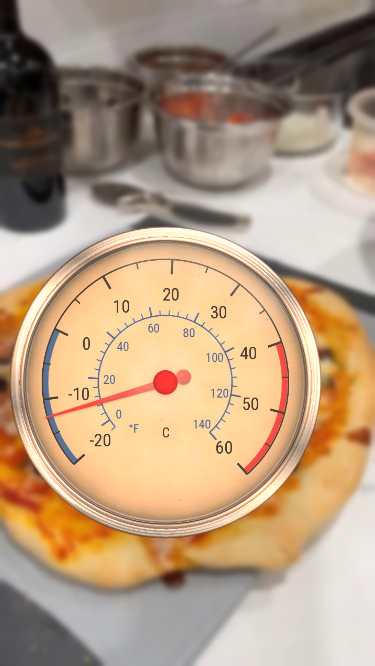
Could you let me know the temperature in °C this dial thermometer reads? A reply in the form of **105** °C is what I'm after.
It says **-12.5** °C
